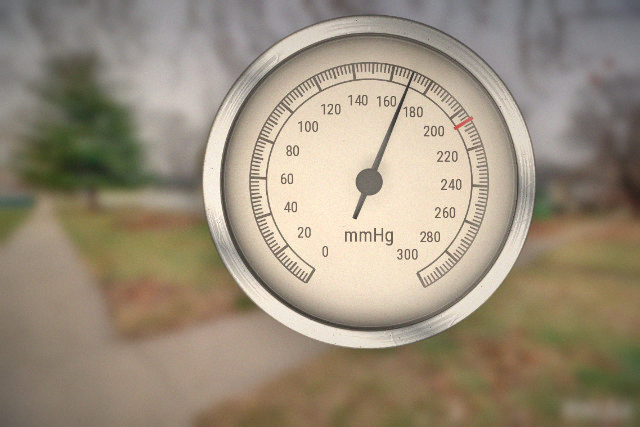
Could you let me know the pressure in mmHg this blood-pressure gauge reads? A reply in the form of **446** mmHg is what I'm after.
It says **170** mmHg
